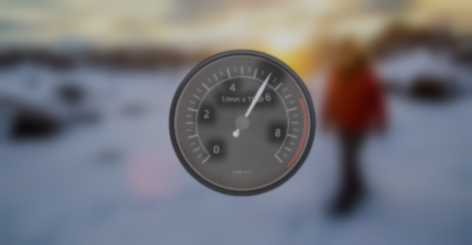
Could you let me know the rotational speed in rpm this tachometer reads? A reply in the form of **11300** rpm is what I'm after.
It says **5500** rpm
